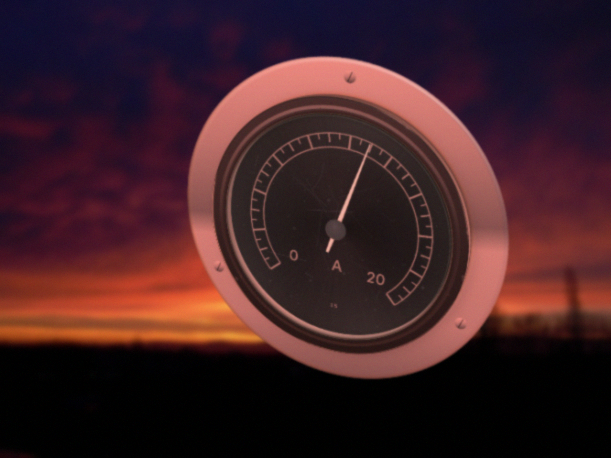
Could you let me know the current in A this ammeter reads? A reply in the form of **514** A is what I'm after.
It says **11** A
